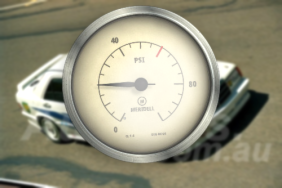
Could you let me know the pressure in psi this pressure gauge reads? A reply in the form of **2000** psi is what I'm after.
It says **20** psi
